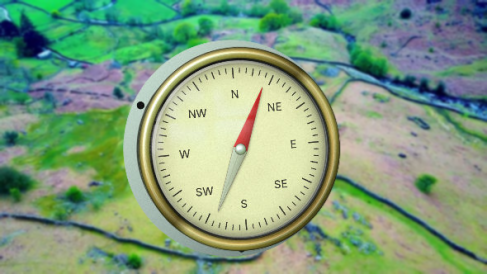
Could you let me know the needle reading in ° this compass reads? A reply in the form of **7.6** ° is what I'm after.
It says **25** °
